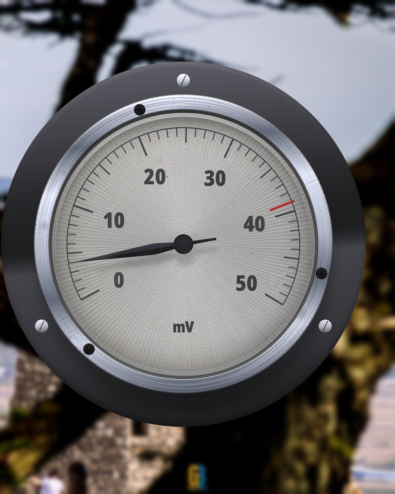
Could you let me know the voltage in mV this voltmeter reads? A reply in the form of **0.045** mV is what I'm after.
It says **4** mV
